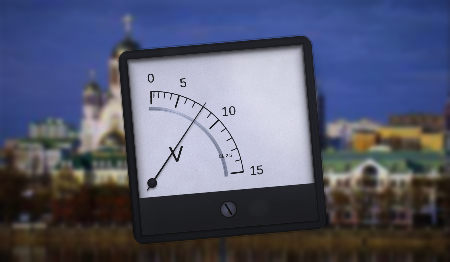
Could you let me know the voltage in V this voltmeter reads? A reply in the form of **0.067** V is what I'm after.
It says **8** V
